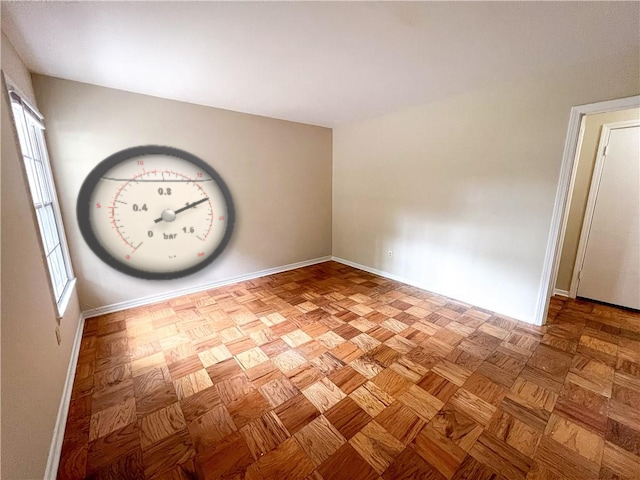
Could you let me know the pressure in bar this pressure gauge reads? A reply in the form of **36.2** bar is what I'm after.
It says **1.2** bar
